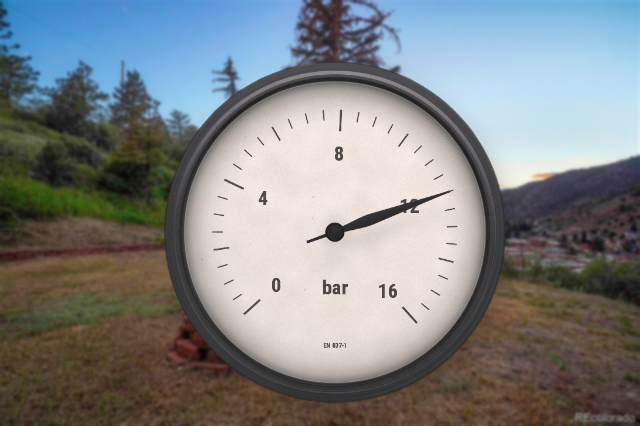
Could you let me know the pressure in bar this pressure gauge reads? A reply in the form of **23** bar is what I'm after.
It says **12** bar
